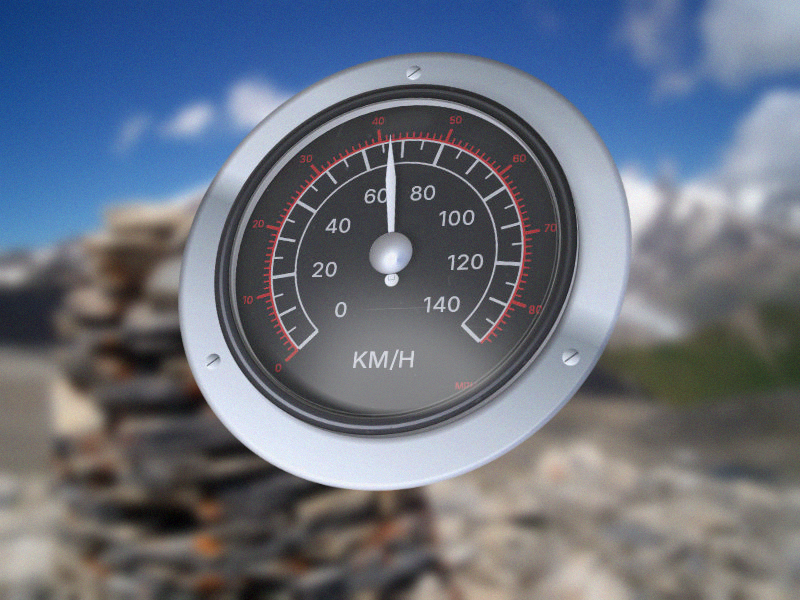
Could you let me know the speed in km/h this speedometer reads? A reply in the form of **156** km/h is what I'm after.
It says **67.5** km/h
